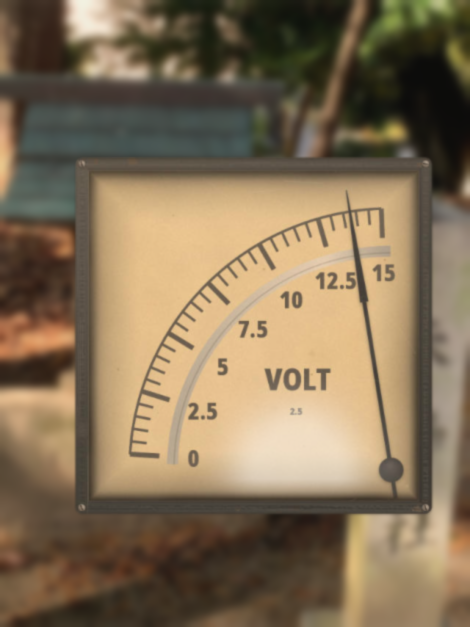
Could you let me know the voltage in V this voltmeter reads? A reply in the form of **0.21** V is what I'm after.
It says **13.75** V
